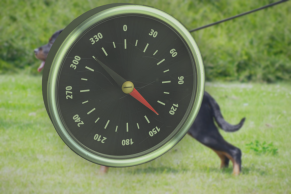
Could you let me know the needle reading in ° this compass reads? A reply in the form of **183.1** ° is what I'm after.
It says **135** °
